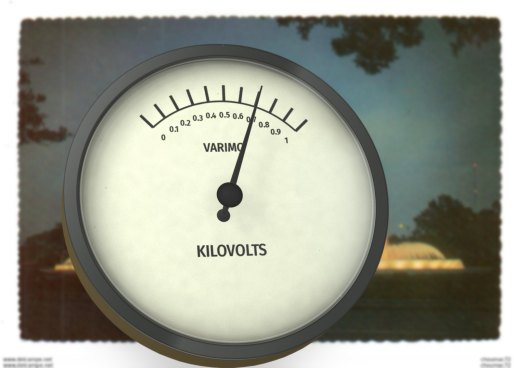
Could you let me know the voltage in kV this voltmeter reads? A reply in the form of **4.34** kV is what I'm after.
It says **0.7** kV
